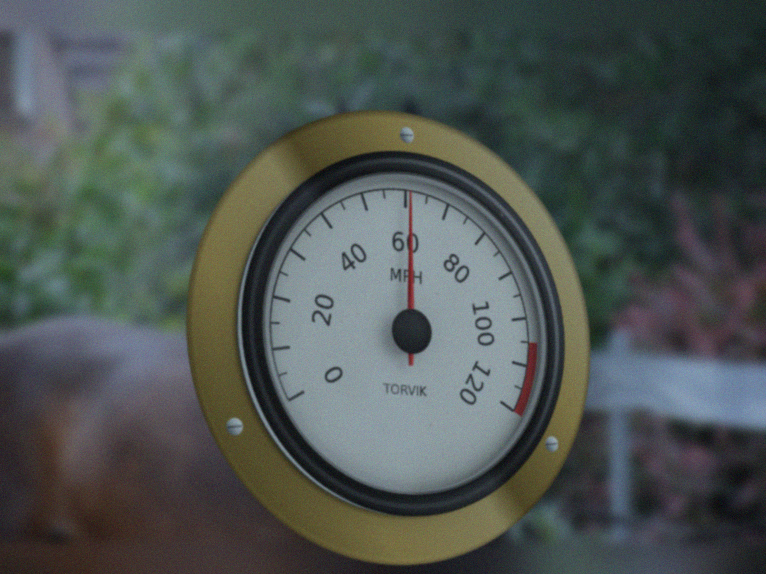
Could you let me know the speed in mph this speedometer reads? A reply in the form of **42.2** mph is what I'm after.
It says **60** mph
